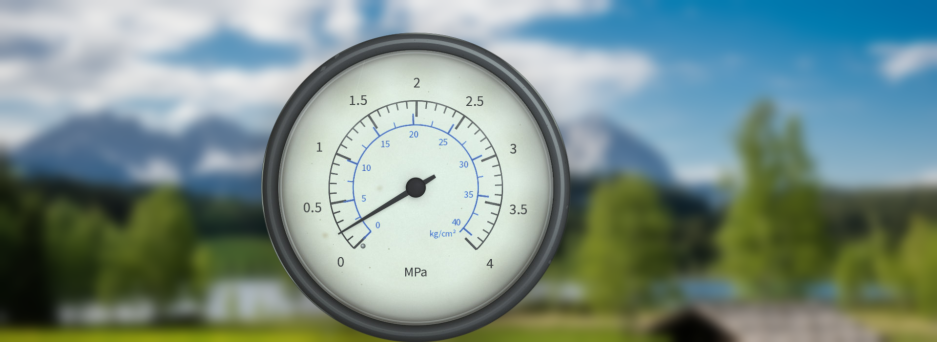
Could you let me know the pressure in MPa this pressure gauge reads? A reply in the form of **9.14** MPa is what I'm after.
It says **0.2** MPa
